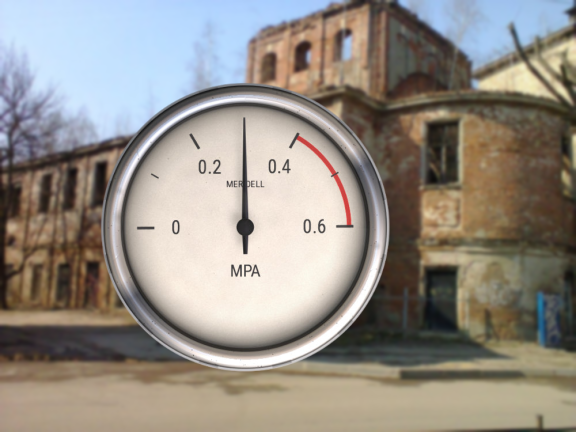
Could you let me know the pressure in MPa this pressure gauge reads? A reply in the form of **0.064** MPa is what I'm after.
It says **0.3** MPa
